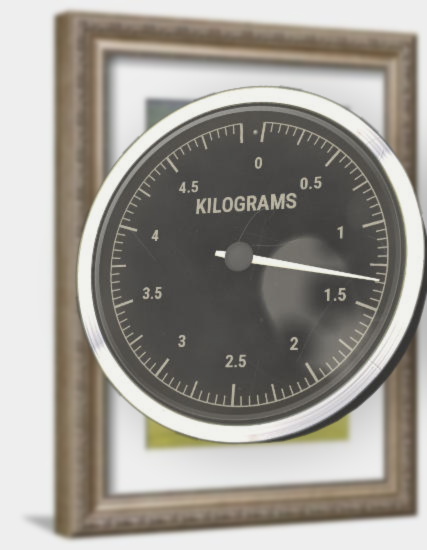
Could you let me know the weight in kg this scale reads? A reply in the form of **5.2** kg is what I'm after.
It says **1.35** kg
